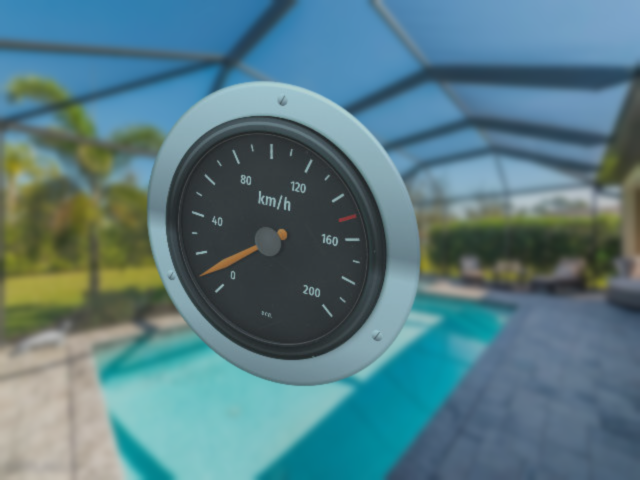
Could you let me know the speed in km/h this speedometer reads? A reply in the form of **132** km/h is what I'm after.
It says **10** km/h
